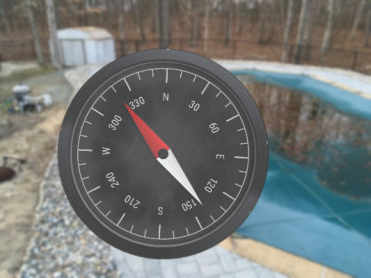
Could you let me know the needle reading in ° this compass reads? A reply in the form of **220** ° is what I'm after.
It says **320** °
